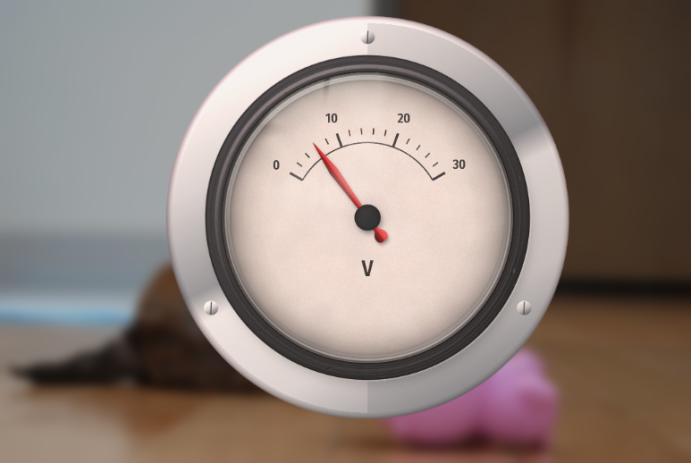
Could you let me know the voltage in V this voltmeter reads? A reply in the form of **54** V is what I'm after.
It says **6** V
